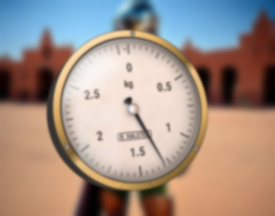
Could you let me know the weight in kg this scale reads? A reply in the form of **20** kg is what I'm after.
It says **1.3** kg
